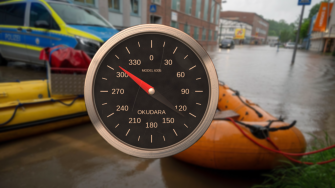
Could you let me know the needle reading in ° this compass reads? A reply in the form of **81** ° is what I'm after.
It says **307.5** °
